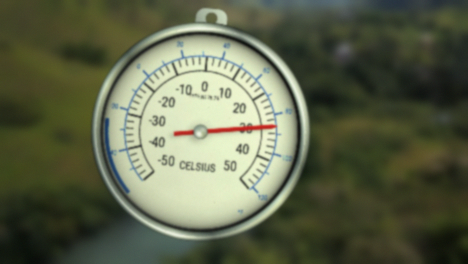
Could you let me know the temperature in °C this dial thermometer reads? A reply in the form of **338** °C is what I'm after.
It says **30** °C
